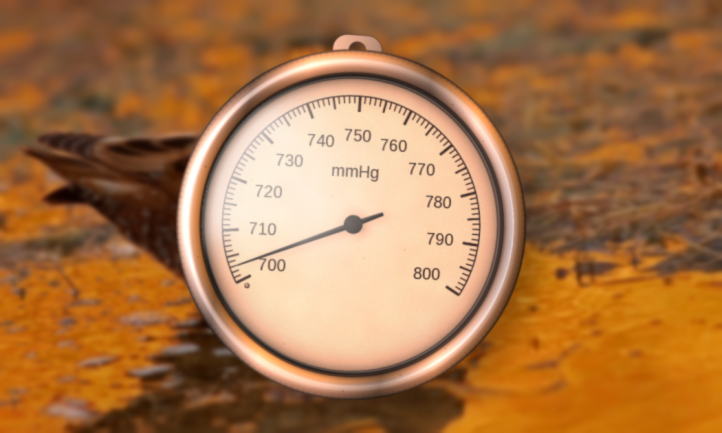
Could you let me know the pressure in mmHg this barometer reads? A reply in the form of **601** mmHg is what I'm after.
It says **703** mmHg
